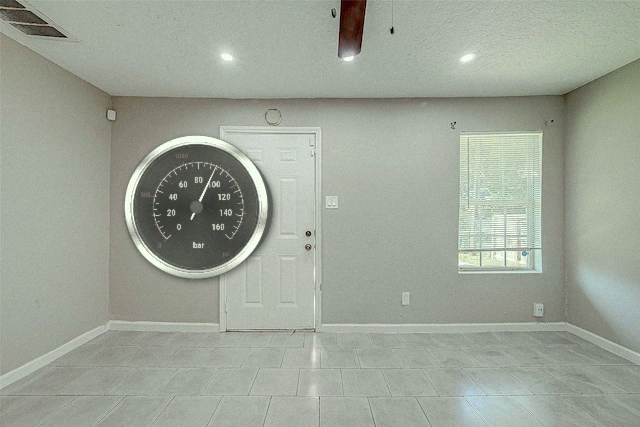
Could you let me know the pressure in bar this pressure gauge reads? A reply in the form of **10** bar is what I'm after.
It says **95** bar
